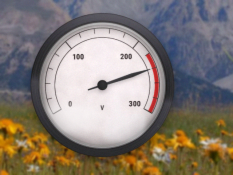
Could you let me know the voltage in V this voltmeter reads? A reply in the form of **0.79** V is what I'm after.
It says **240** V
